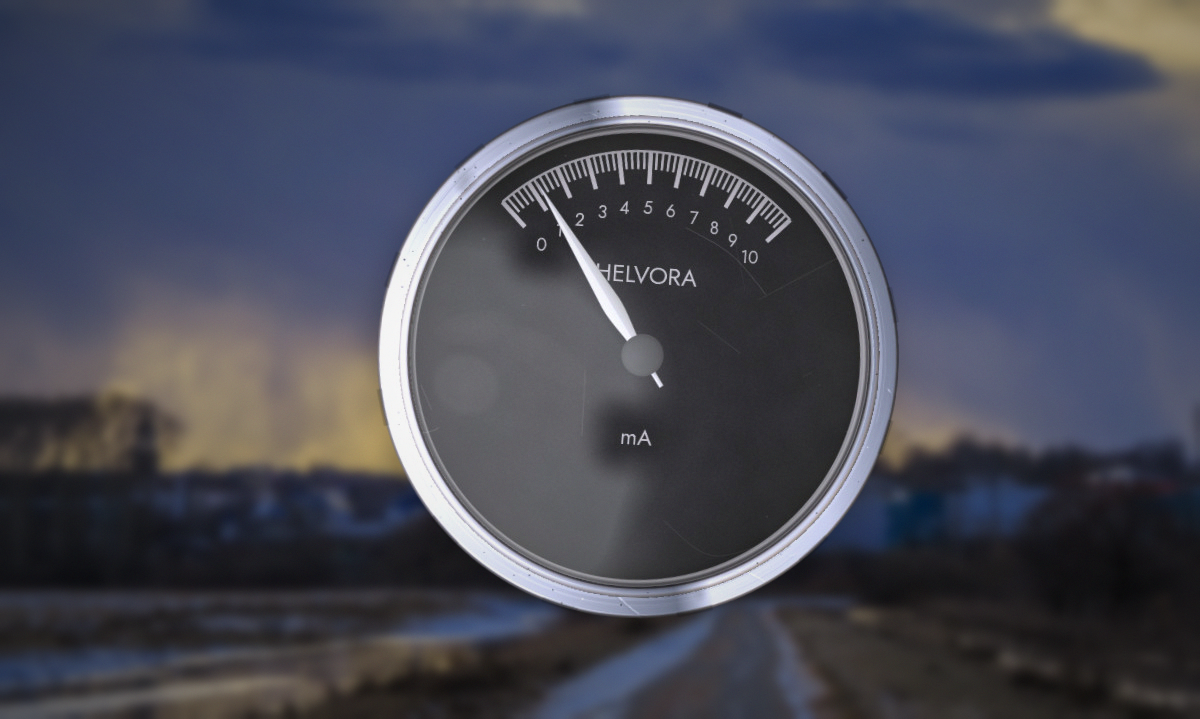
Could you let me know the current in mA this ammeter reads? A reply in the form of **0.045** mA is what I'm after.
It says **1.2** mA
